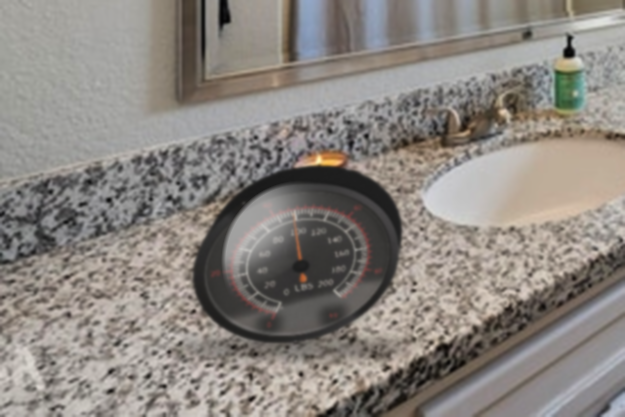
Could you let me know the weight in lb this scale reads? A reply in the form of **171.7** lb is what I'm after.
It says **100** lb
